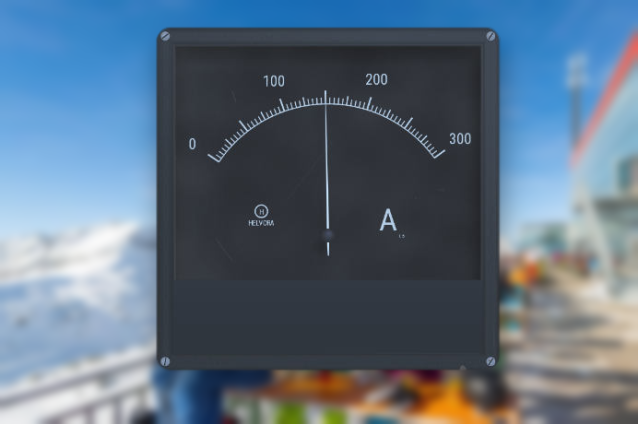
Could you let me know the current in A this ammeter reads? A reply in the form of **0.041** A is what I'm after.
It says **150** A
